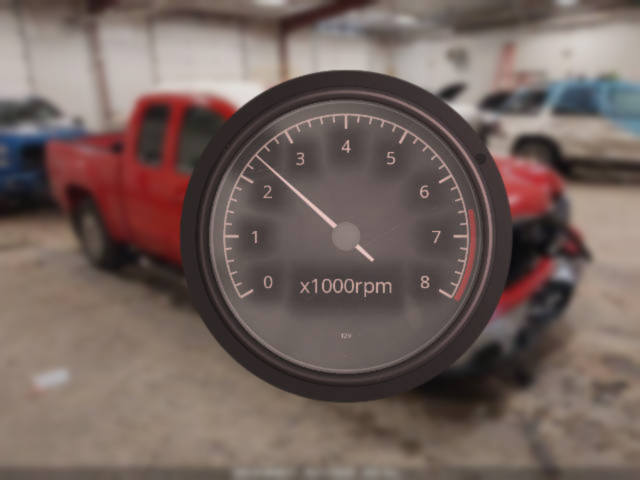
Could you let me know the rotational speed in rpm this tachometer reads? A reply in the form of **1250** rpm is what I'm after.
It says **2400** rpm
